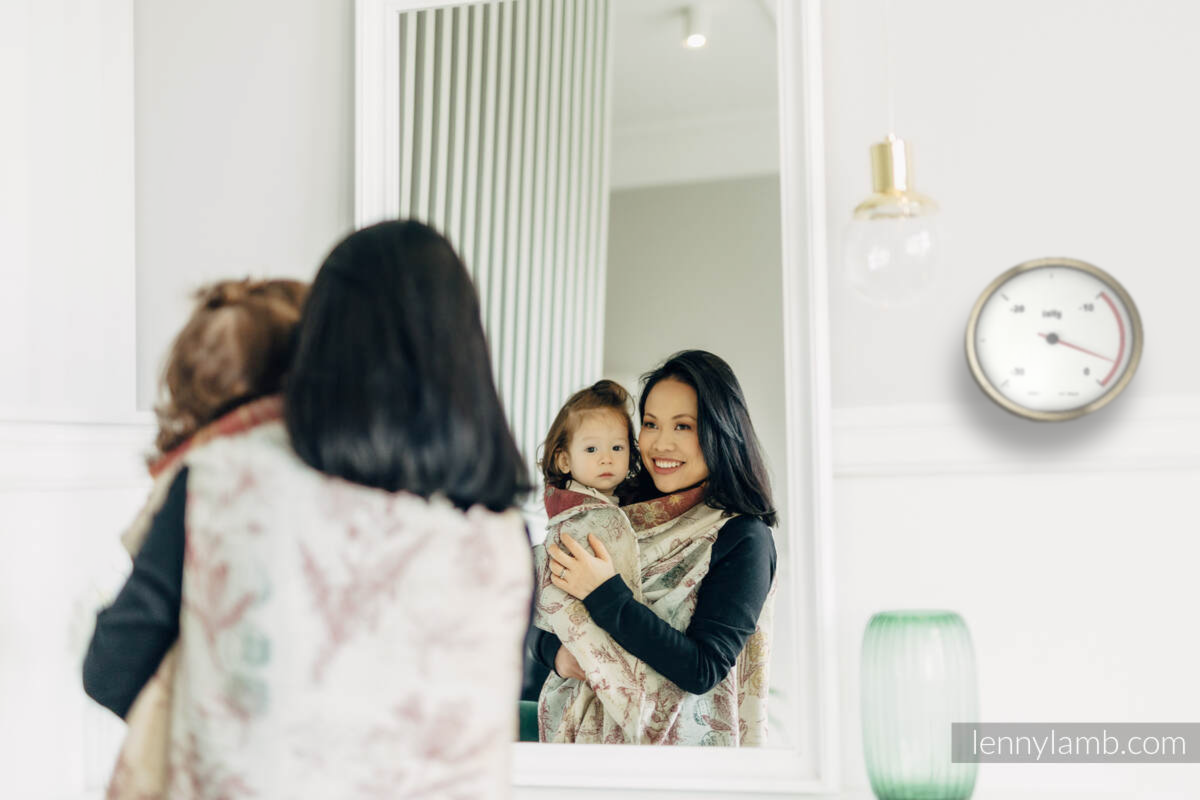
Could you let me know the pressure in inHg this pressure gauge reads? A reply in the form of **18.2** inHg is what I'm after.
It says **-2.5** inHg
